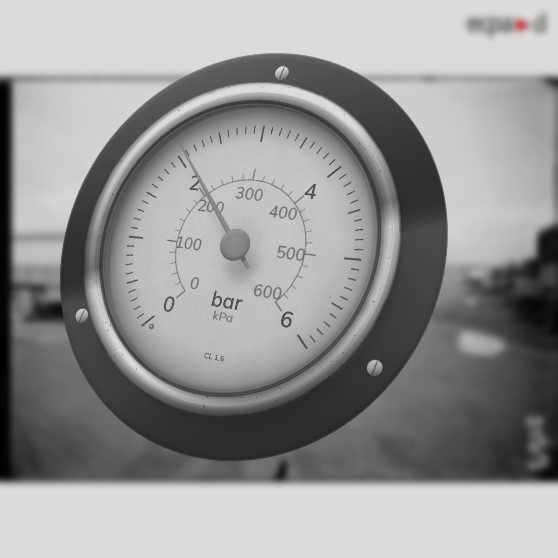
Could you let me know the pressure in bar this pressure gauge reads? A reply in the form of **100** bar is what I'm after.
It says **2.1** bar
